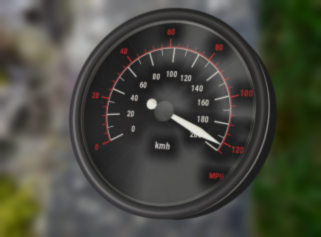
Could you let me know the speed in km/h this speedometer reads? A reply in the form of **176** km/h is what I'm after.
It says **195** km/h
